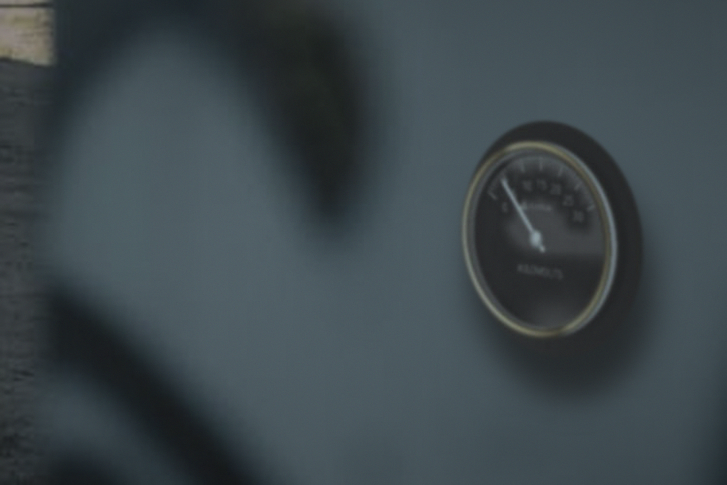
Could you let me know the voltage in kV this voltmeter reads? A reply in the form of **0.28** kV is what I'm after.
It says **5** kV
